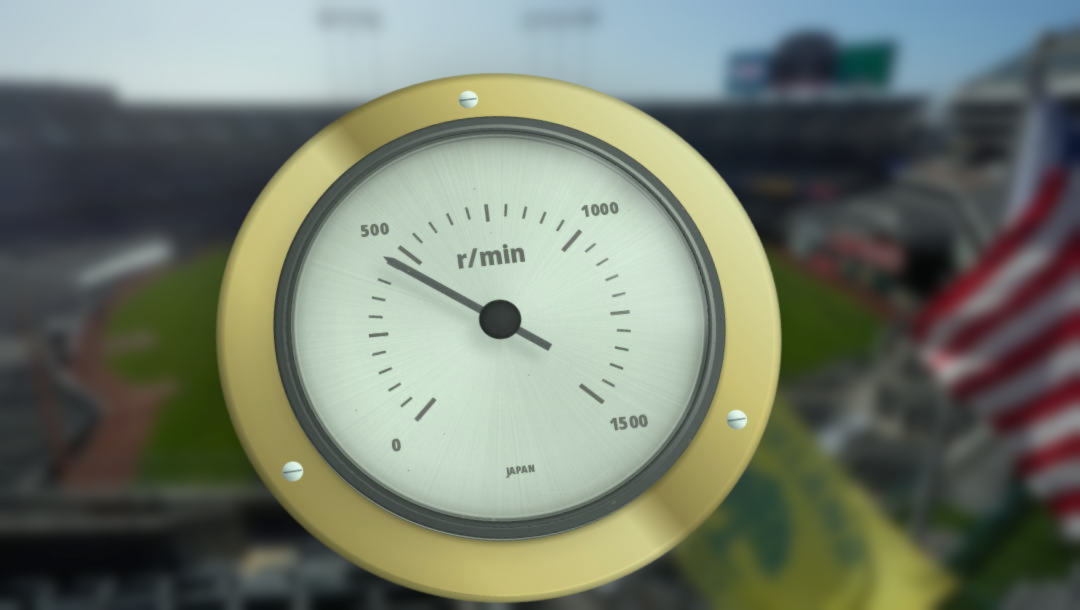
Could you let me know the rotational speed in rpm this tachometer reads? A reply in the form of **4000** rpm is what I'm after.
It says **450** rpm
